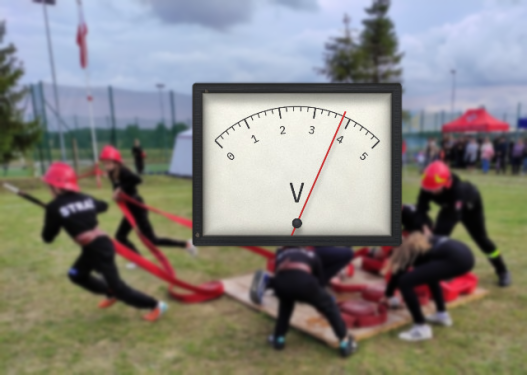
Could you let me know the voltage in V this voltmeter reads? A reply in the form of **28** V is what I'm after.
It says **3.8** V
